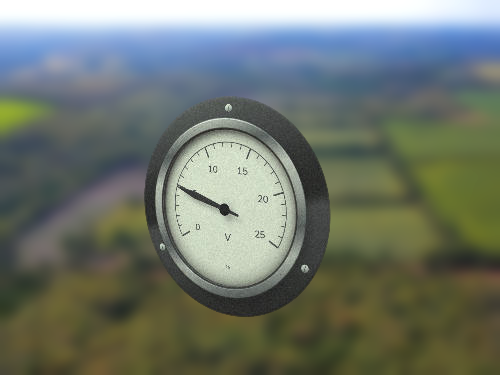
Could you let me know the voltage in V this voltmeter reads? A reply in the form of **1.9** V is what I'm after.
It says **5** V
